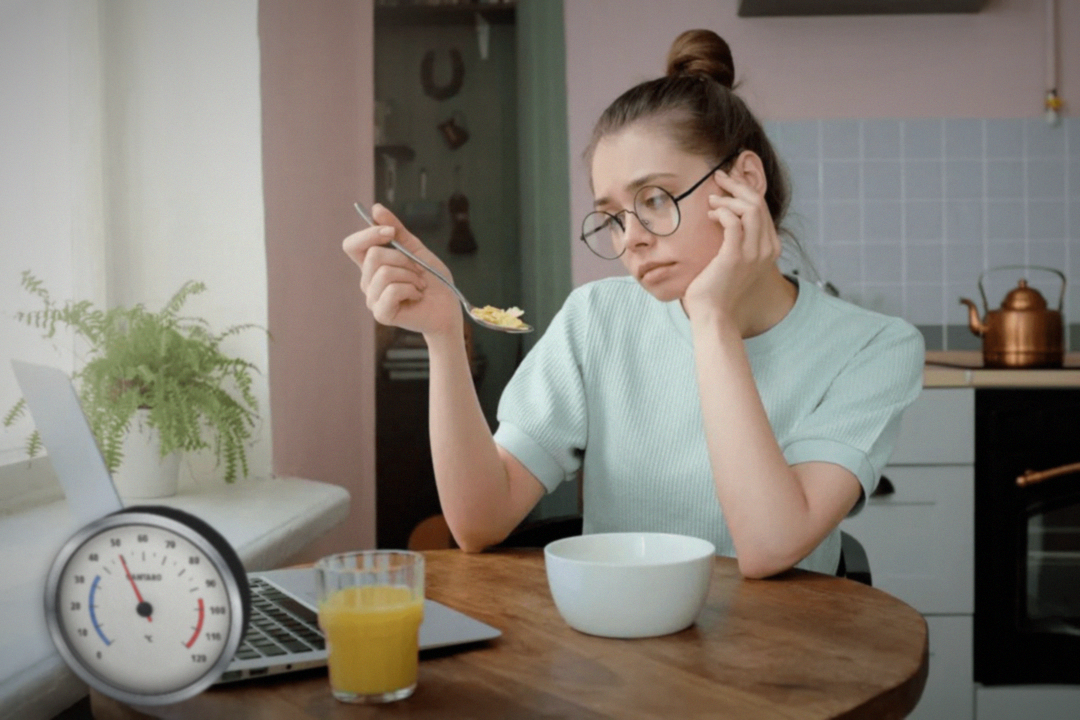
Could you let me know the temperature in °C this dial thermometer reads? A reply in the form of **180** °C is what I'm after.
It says **50** °C
